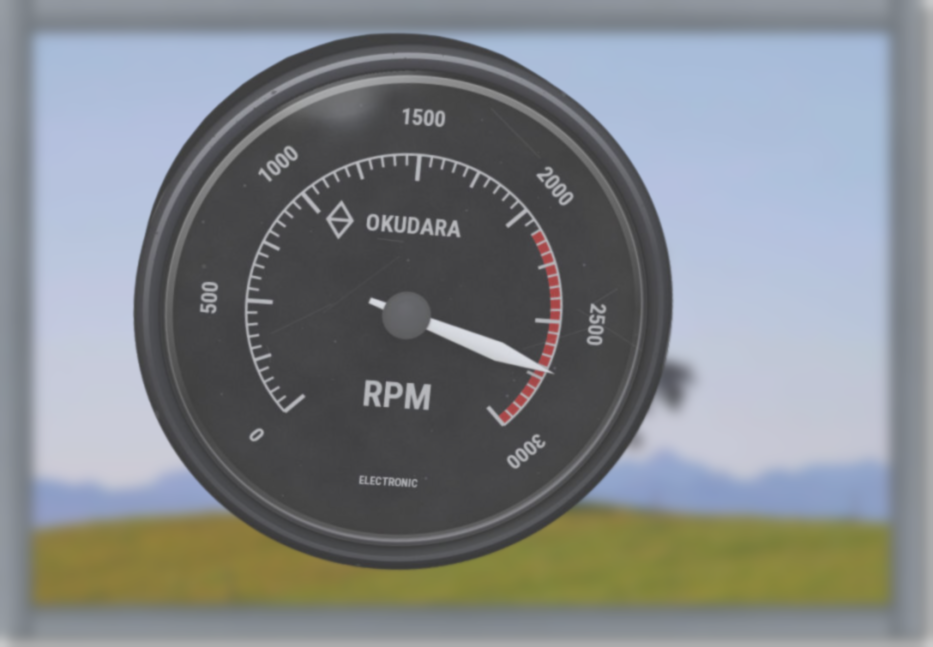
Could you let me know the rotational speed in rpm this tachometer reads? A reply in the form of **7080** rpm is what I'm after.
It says **2700** rpm
